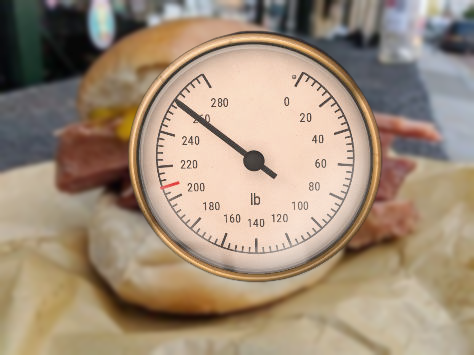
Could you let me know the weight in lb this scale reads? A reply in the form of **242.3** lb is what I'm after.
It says **260** lb
